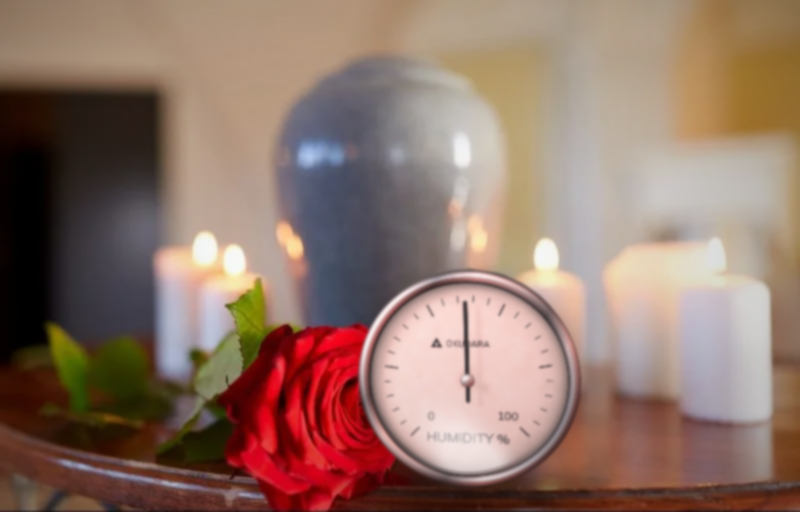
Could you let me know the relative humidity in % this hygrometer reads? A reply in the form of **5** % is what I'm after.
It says **50** %
